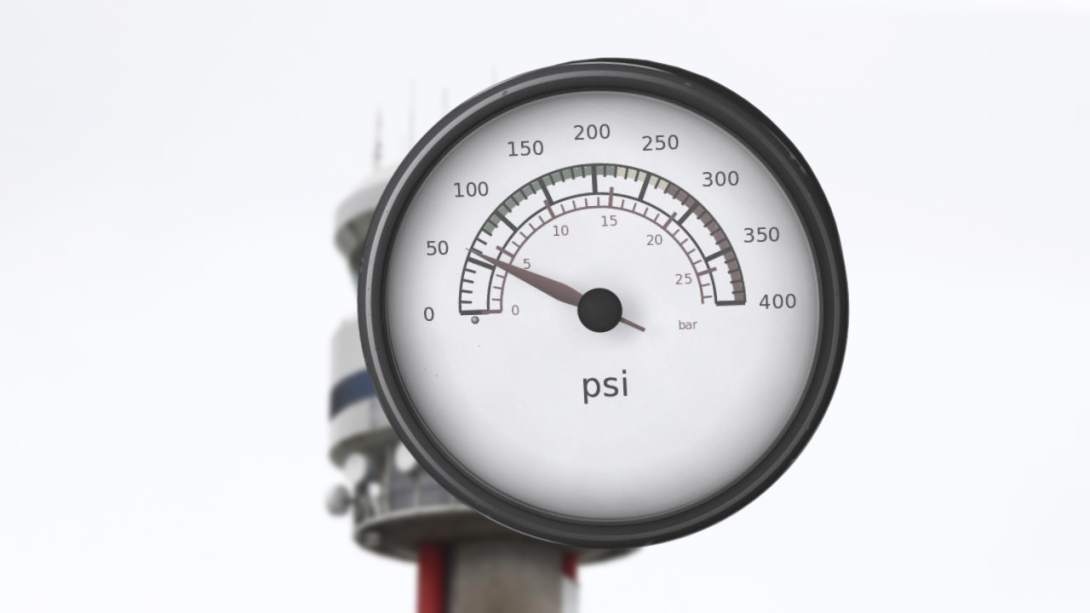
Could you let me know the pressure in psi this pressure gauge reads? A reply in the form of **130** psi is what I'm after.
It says **60** psi
